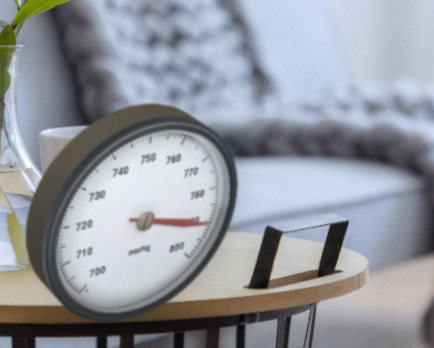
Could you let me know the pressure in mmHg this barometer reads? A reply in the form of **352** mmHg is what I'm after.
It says **790** mmHg
